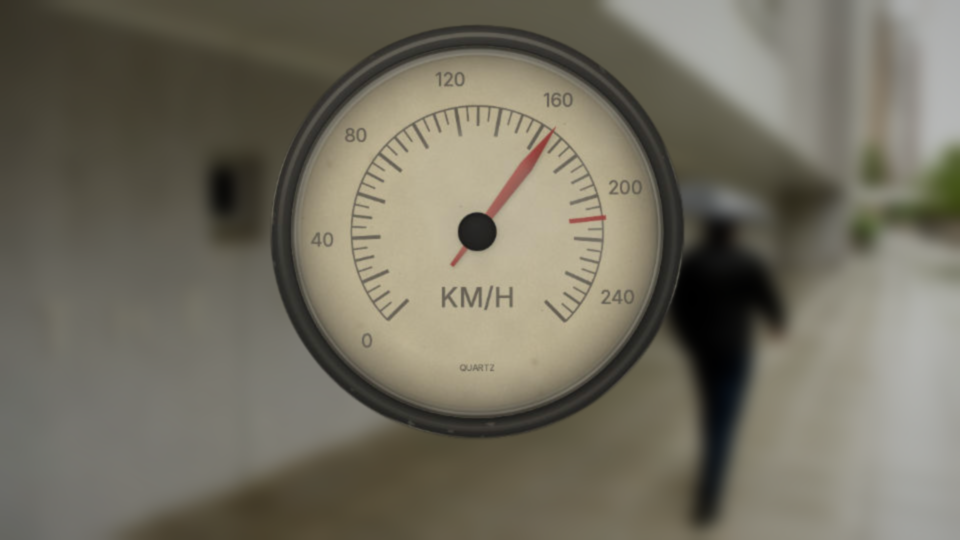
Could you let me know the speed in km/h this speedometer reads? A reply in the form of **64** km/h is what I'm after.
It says **165** km/h
